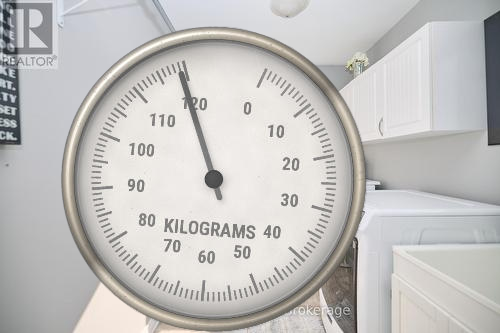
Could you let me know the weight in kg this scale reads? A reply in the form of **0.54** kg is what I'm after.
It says **119** kg
